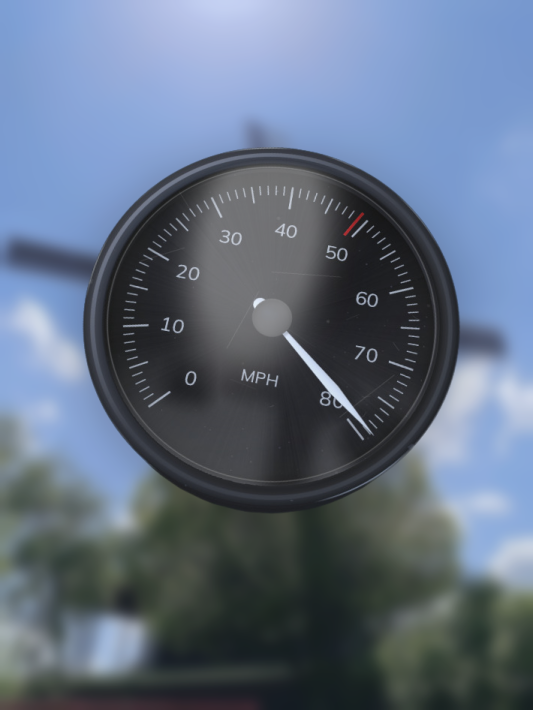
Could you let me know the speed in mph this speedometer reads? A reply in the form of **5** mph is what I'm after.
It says **79** mph
